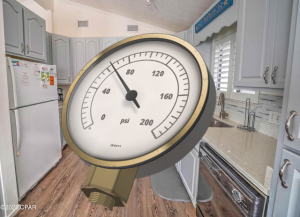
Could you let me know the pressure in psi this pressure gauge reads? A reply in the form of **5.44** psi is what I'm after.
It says **65** psi
